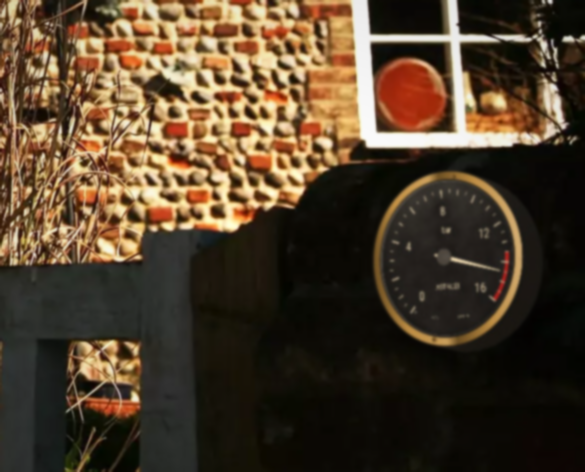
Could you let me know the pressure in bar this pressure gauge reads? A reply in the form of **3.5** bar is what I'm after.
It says **14.5** bar
